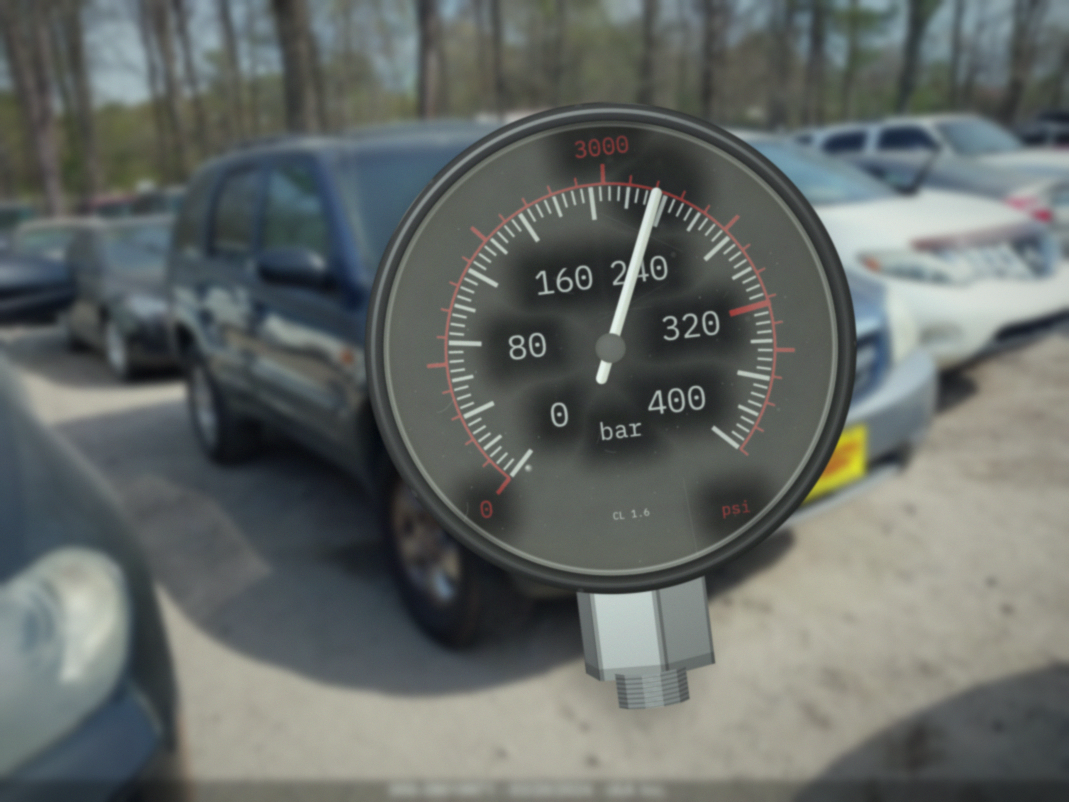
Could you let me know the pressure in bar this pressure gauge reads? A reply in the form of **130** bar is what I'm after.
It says **235** bar
